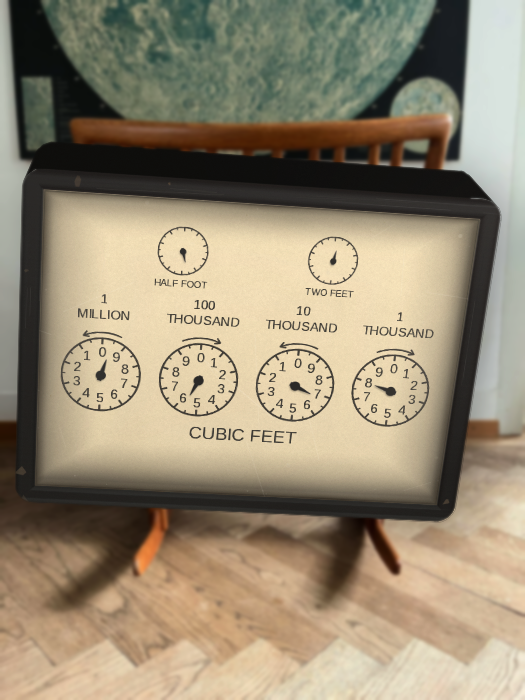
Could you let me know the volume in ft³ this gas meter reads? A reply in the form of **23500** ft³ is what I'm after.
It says **956800** ft³
